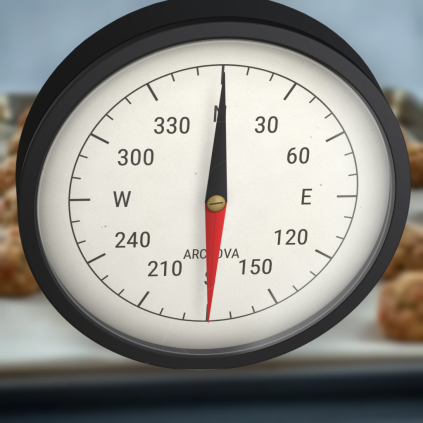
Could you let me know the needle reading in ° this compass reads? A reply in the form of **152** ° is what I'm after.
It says **180** °
